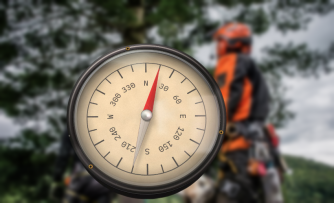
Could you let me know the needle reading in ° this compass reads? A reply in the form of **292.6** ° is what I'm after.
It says **15** °
